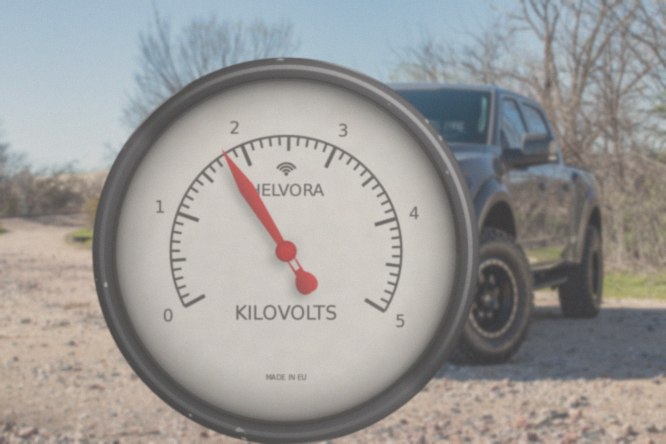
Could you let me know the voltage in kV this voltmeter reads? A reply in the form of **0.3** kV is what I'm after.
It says **1.8** kV
